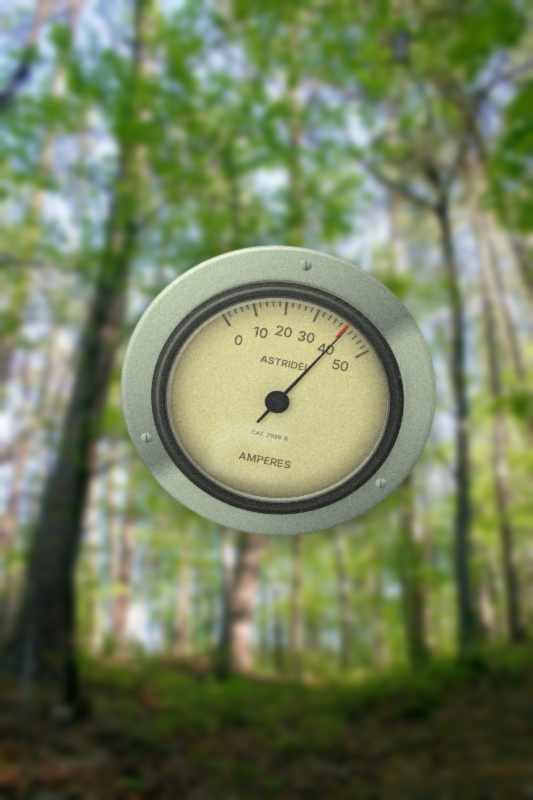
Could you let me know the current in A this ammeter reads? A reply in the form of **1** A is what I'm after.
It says **40** A
